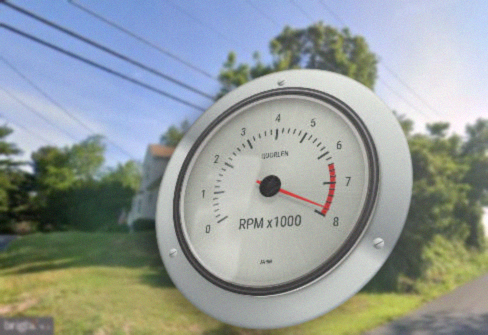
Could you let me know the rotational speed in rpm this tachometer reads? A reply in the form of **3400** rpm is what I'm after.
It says **7800** rpm
